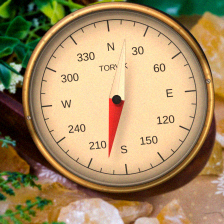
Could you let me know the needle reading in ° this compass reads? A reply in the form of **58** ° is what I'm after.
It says **195** °
